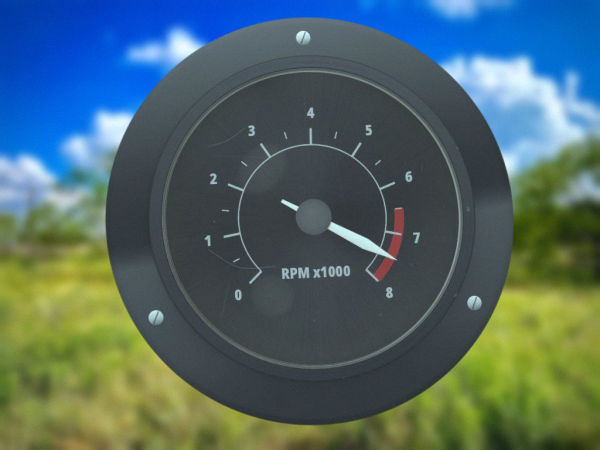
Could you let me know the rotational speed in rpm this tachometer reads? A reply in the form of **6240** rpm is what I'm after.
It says **7500** rpm
